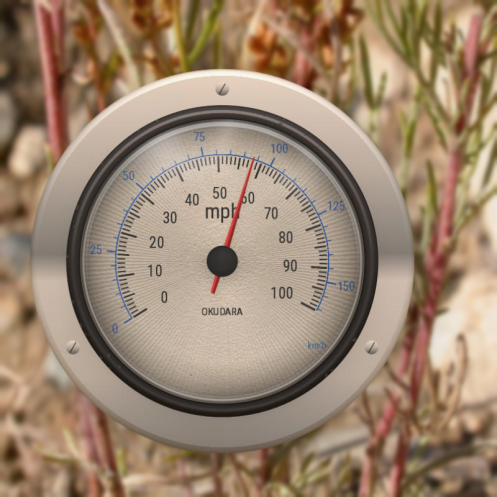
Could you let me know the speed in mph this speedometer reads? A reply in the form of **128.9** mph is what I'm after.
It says **58** mph
